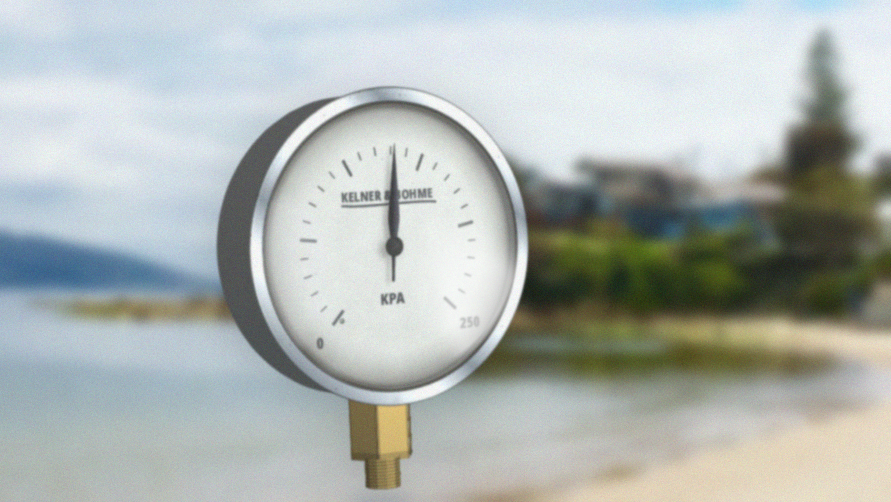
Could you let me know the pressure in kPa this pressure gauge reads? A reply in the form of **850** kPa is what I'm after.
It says **130** kPa
